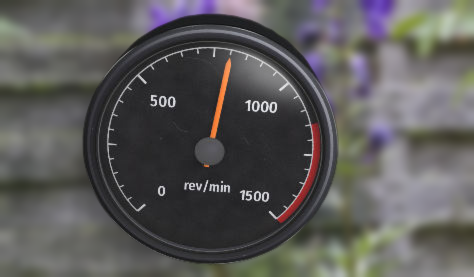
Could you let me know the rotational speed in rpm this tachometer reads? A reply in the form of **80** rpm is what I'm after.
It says **800** rpm
